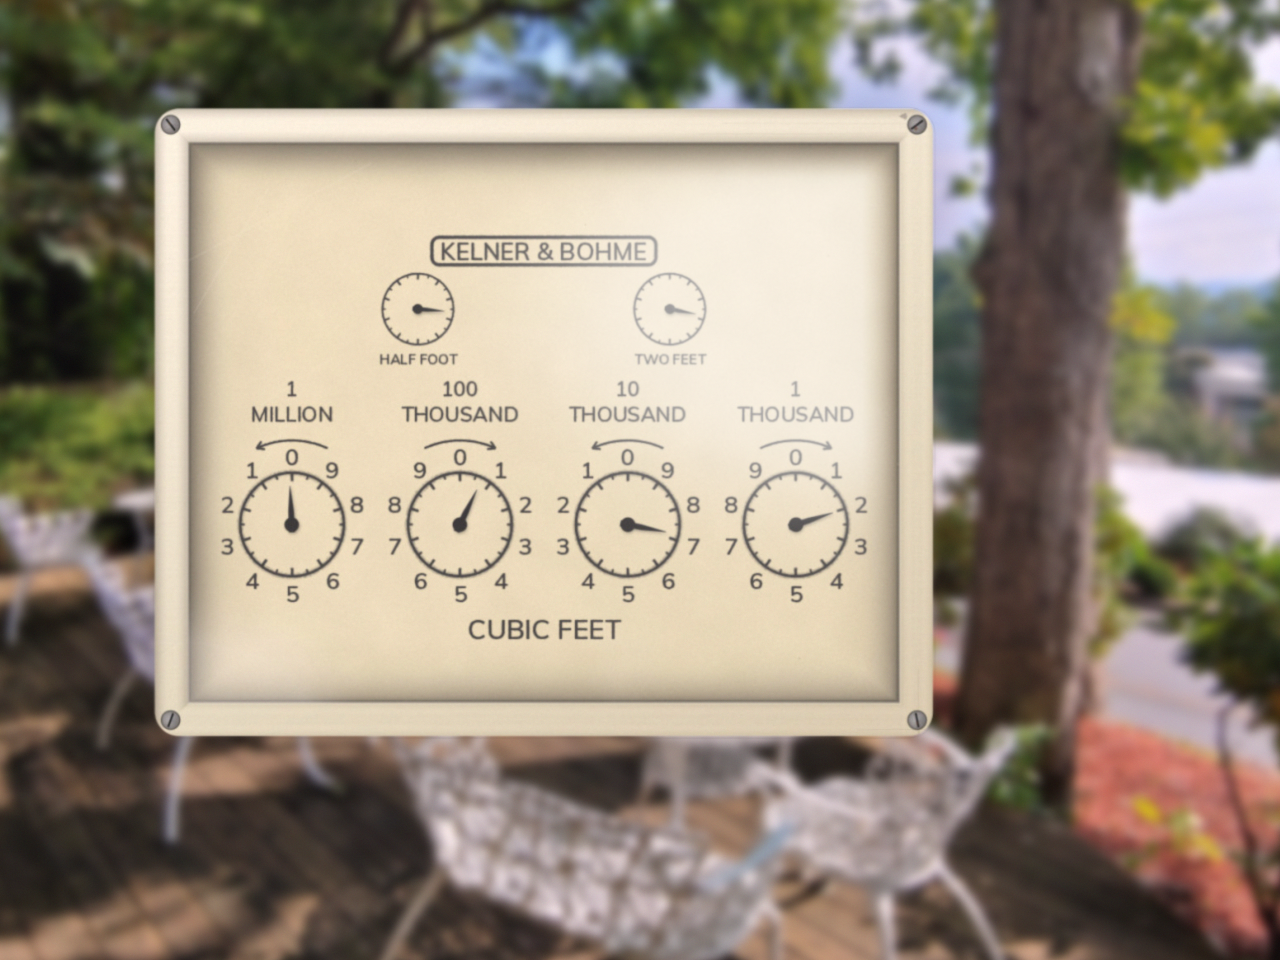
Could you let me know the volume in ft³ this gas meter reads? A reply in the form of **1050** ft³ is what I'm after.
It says **7200** ft³
